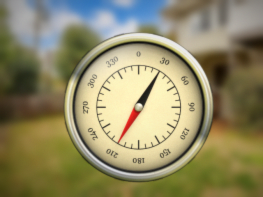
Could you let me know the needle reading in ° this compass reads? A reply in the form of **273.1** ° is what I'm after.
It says **210** °
